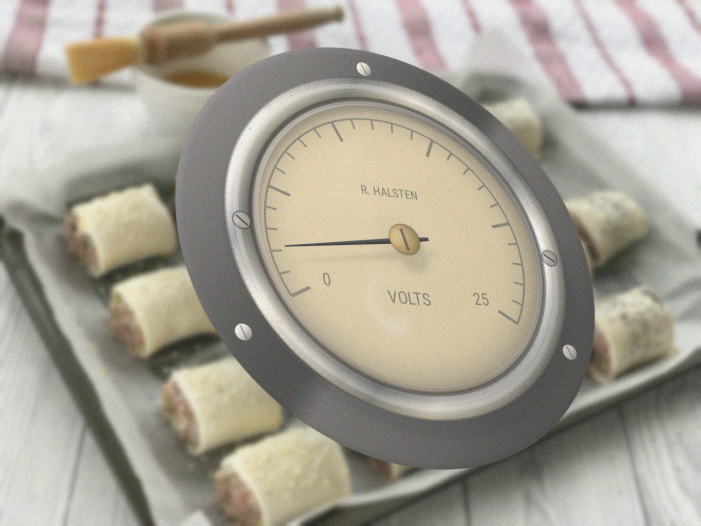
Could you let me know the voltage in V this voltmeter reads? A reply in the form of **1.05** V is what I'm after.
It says **2** V
